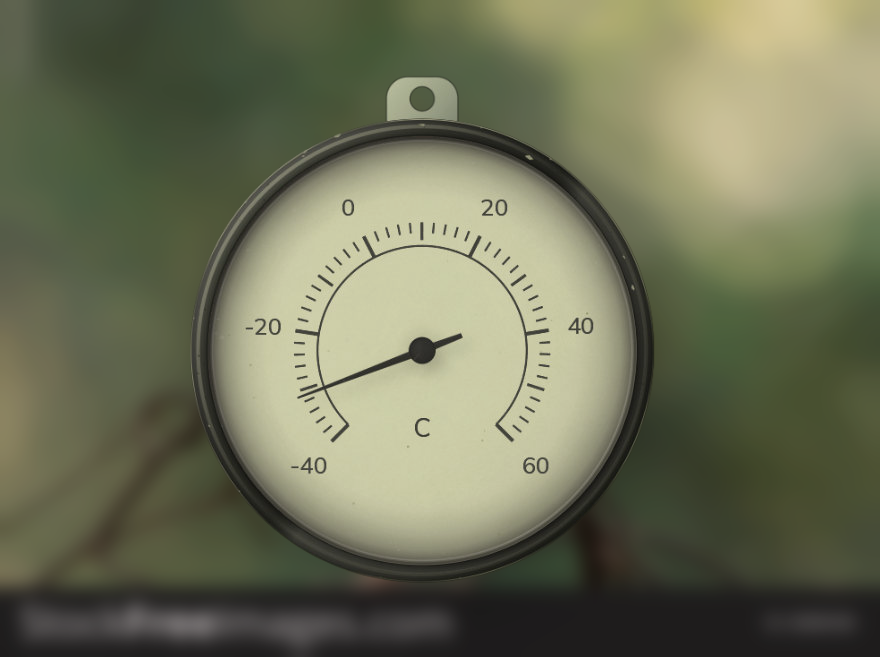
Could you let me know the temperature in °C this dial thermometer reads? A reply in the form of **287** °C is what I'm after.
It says **-31** °C
